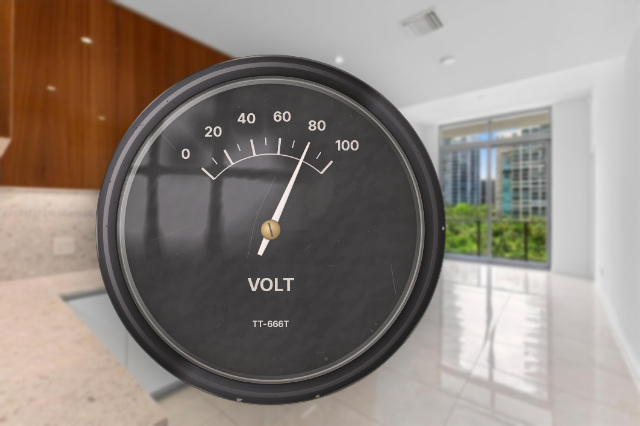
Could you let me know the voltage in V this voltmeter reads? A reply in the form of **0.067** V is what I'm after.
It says **80** V
